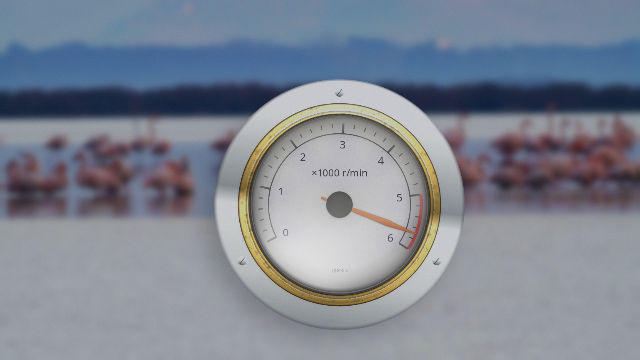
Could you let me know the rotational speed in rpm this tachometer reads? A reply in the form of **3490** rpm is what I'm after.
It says **5700** rpm
